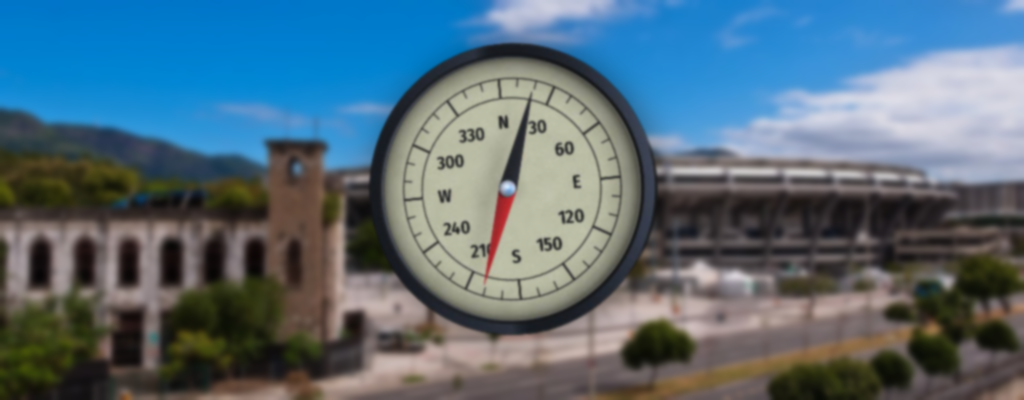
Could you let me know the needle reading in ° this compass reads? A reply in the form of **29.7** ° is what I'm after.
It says **200** °
